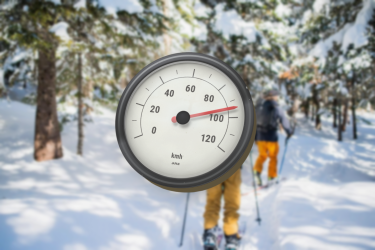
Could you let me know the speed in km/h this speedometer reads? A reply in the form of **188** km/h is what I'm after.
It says **95** km/h
